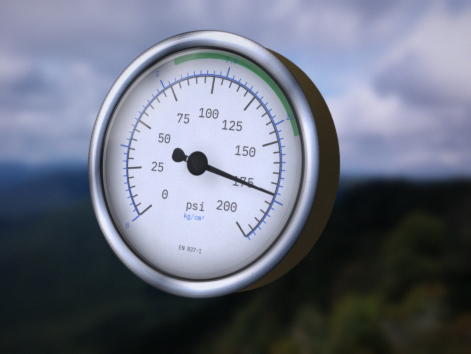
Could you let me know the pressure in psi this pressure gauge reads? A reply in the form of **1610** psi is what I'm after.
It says **175** psi
